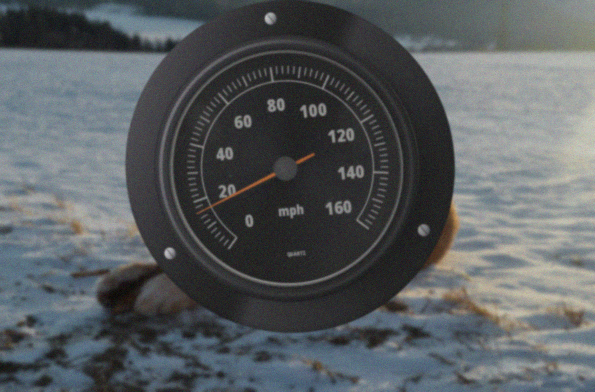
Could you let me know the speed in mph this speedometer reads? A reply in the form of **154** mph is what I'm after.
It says **16** mph
